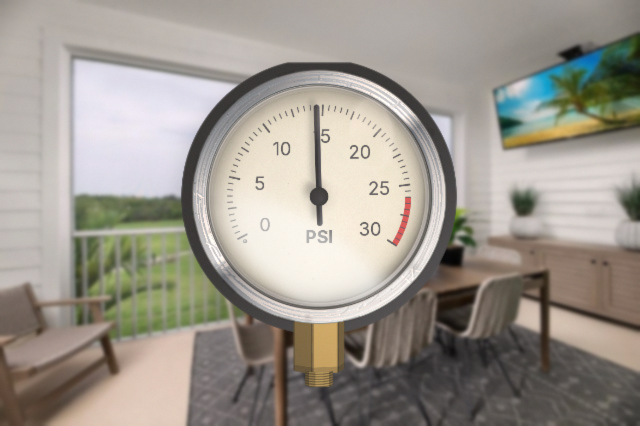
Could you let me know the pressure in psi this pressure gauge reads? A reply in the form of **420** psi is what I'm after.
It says **14.5** psi
